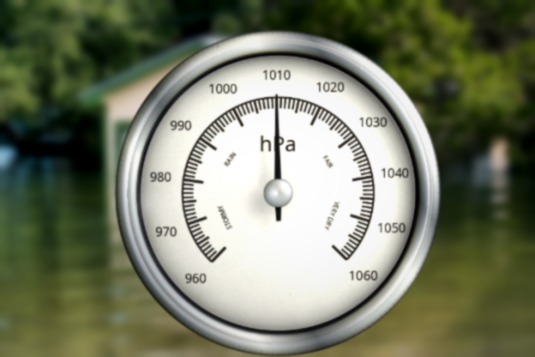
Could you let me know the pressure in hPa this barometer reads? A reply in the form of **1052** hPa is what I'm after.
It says **1010** hPa
